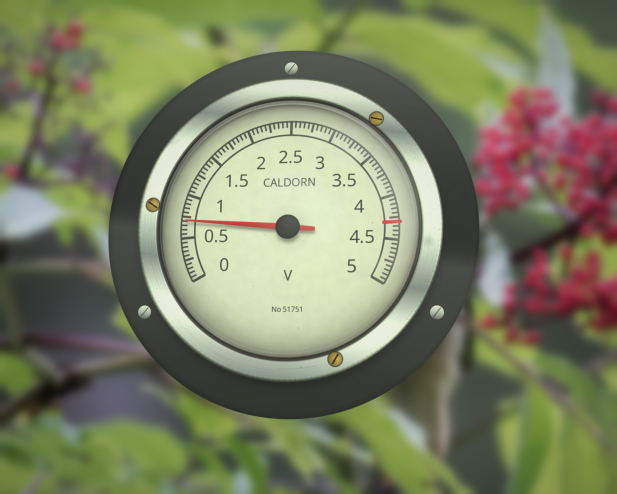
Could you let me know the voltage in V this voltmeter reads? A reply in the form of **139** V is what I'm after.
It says **0.7** V
